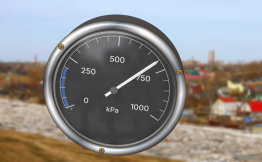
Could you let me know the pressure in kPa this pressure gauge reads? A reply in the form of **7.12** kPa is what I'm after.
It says **700** kPa
